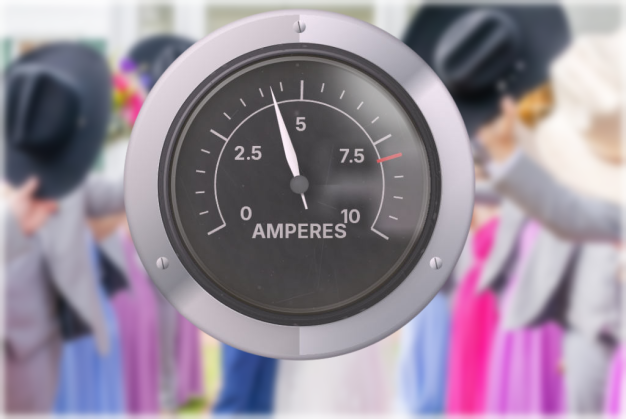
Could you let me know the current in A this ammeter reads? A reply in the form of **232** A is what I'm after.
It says **4.25** A
